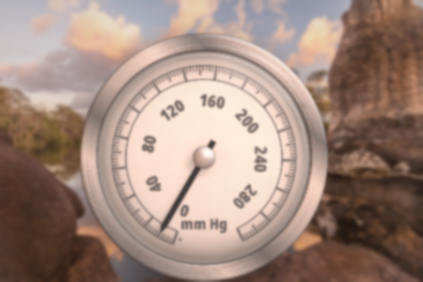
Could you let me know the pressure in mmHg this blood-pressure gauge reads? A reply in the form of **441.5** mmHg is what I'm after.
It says **10** mmHg
